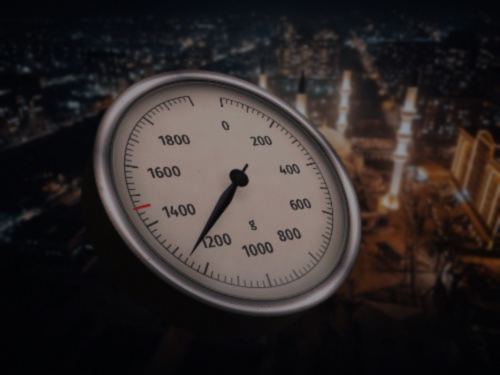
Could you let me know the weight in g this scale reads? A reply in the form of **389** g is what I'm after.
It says **1260** g
